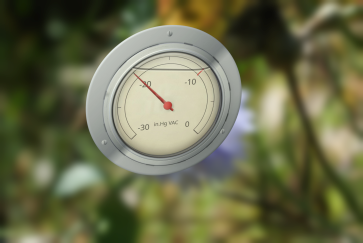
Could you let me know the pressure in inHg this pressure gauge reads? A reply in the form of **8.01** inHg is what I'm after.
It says **-20** inHg
